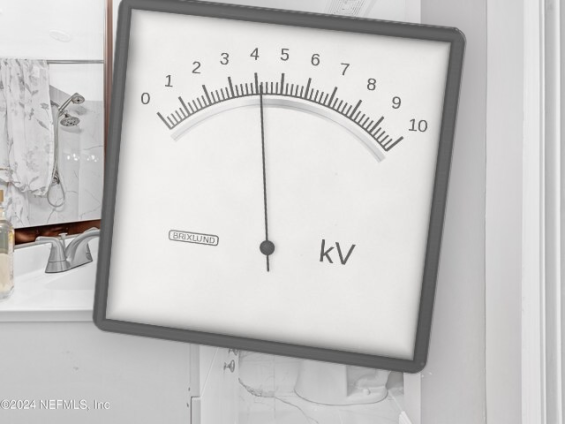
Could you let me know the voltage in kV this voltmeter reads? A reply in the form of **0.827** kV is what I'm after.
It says **4.2** kV
